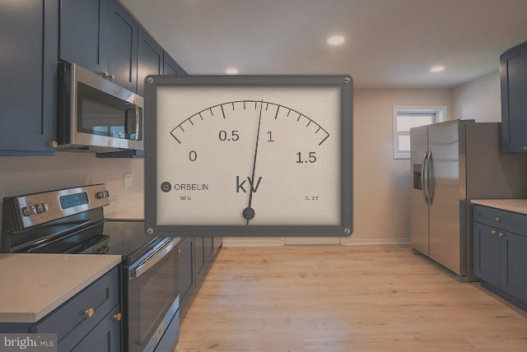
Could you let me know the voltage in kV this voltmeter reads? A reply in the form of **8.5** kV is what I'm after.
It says **0.85** kV
